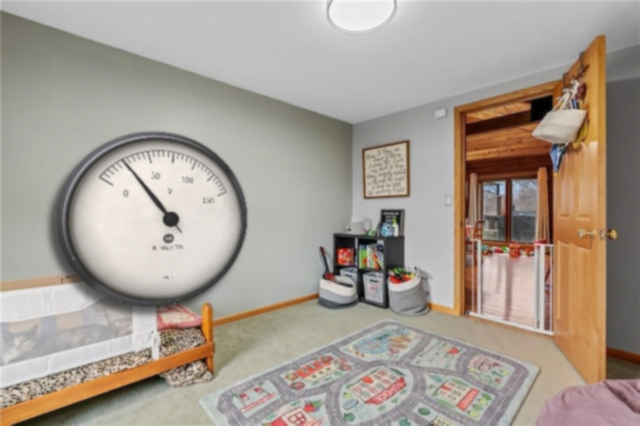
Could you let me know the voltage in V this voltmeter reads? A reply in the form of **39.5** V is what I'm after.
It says **25** V
